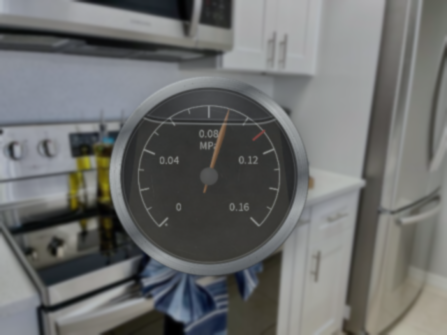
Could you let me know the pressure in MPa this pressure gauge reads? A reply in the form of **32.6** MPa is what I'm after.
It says **0.09** MPa
